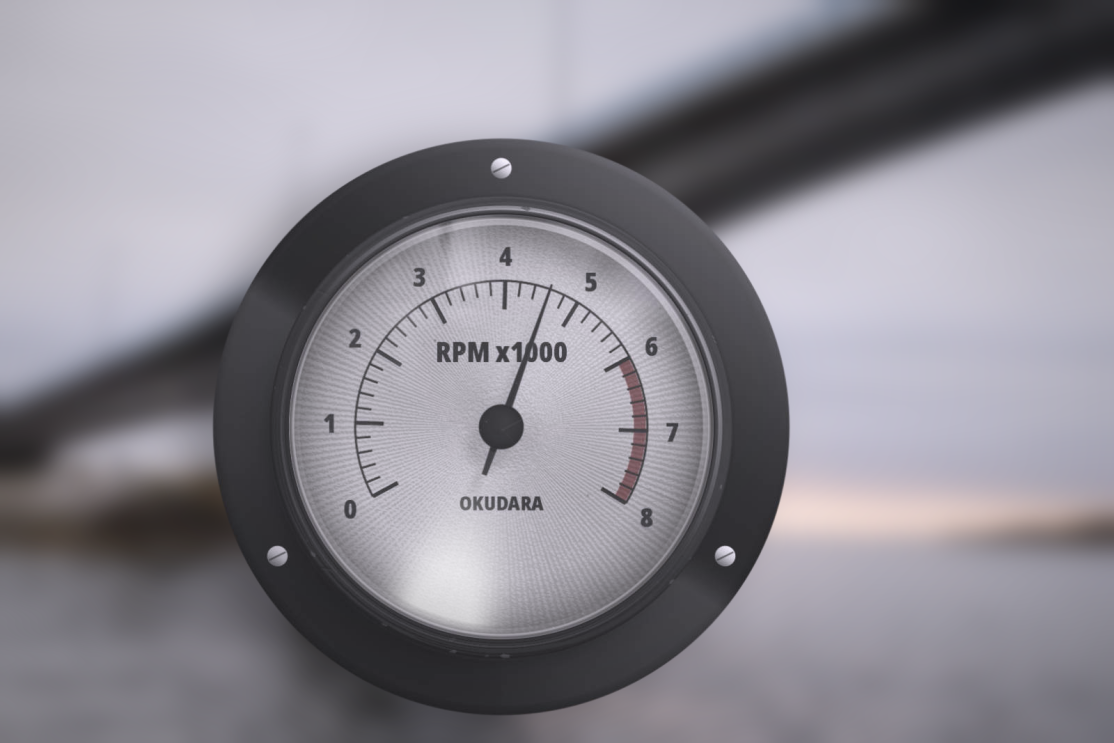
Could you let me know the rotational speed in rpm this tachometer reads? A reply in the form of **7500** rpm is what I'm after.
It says **4600** rpm
